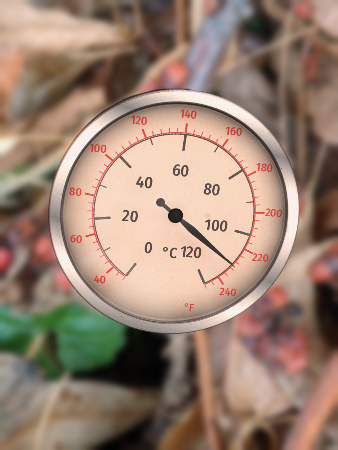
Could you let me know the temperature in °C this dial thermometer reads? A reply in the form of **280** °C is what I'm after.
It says **110** °C
